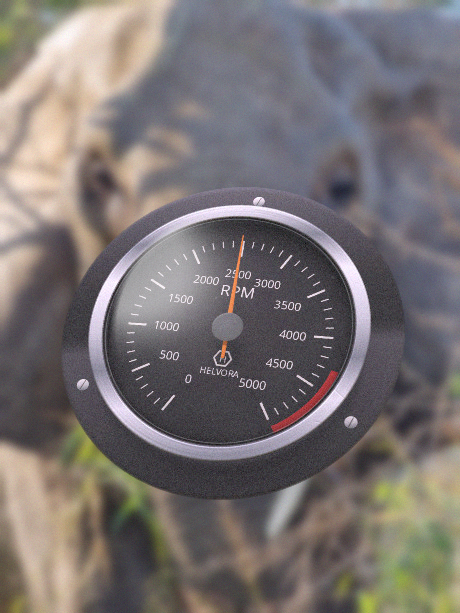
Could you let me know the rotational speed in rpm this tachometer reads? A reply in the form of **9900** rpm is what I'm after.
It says **2500** rpm
